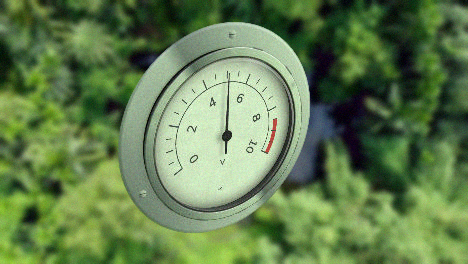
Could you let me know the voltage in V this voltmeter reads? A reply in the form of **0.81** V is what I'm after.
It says **5** V
